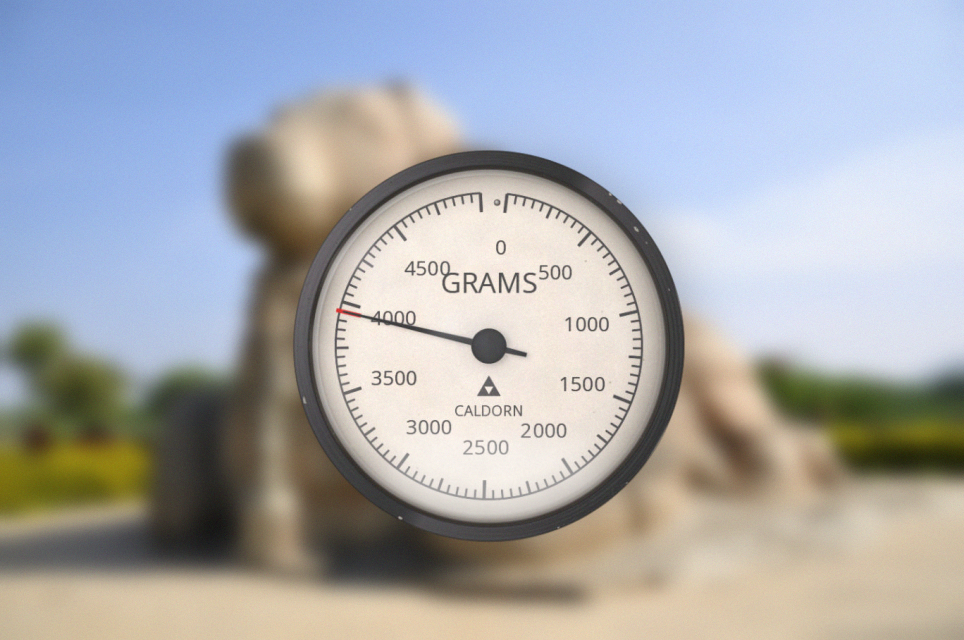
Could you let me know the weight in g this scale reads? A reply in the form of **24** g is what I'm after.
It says **3950** g
